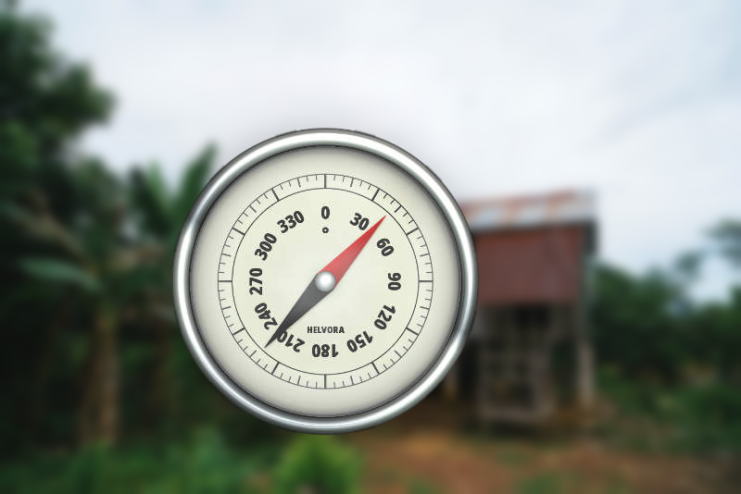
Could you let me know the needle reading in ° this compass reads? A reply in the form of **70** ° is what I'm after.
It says **42.5** °
